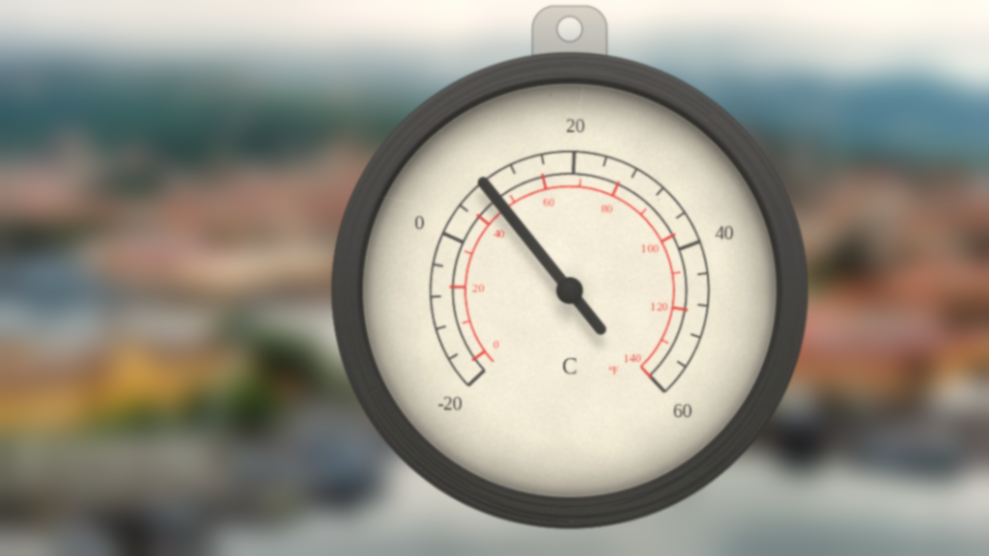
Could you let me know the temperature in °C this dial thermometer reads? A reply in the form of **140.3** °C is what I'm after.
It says **8** °C
